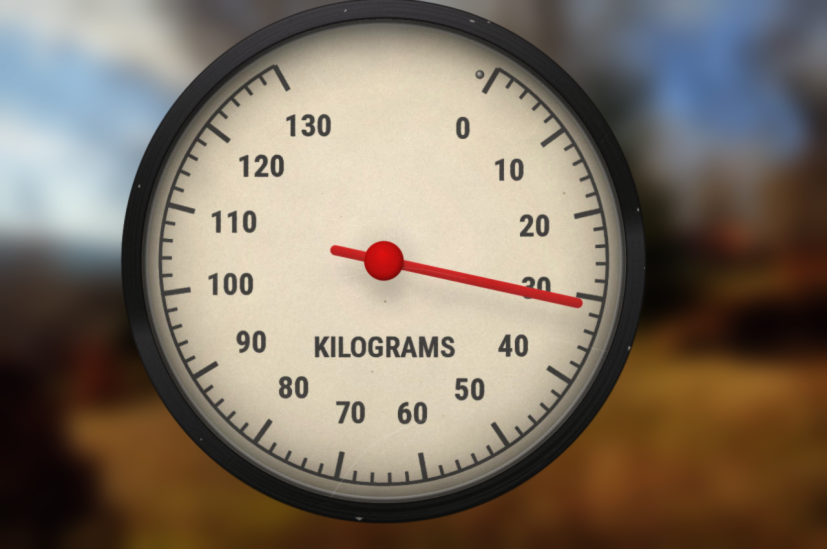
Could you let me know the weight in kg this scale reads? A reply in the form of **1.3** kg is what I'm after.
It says **31** kg
